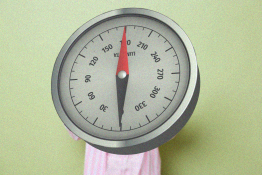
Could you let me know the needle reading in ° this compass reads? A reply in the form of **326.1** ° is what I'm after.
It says **180** °
